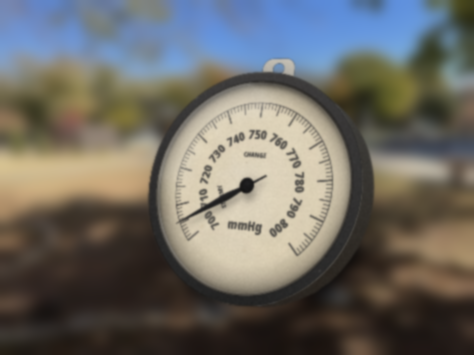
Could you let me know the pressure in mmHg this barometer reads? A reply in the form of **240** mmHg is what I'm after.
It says **705** mmHg
